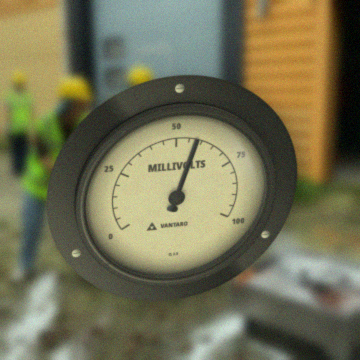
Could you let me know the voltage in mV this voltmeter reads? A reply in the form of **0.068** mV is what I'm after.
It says **57.5** mV
